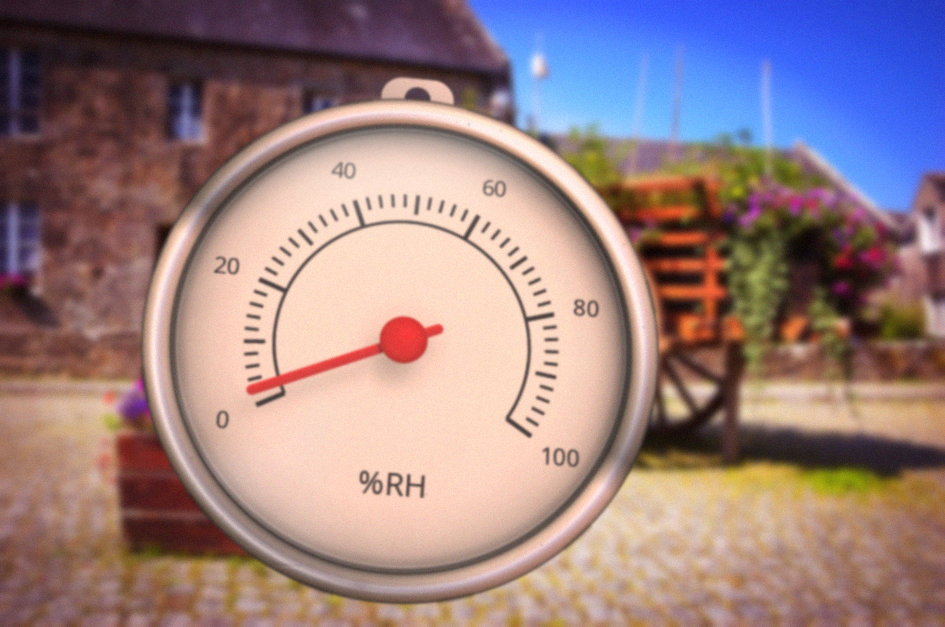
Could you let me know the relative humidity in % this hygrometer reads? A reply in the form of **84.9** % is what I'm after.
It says **2** %
